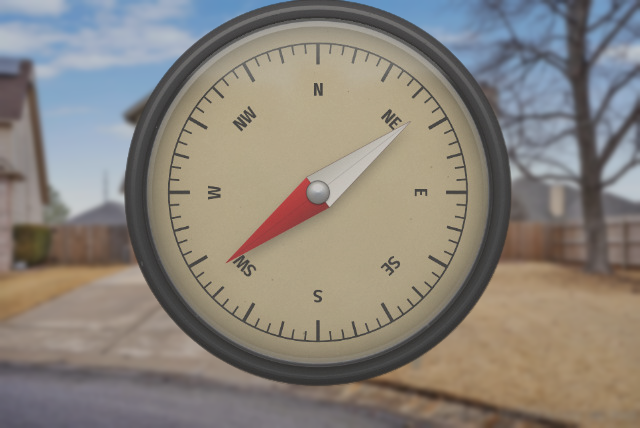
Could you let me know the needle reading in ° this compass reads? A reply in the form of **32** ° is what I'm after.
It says **232.5** °
